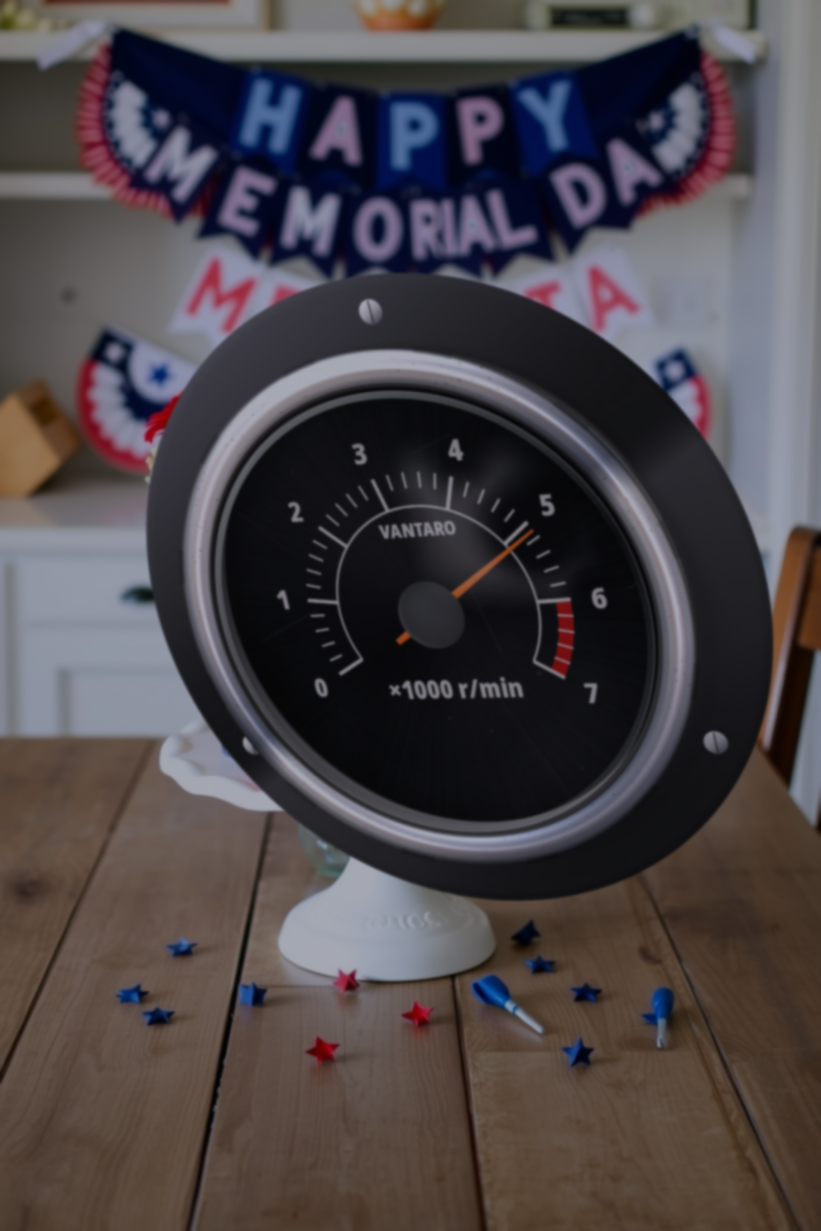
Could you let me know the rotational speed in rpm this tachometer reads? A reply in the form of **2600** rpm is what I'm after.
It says **5100** rpm
